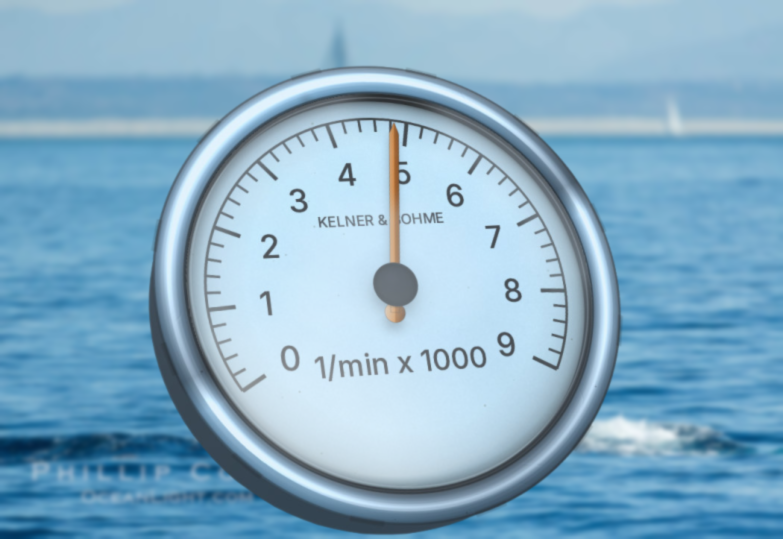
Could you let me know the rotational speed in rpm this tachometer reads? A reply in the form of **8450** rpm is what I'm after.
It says **4800** rpm
